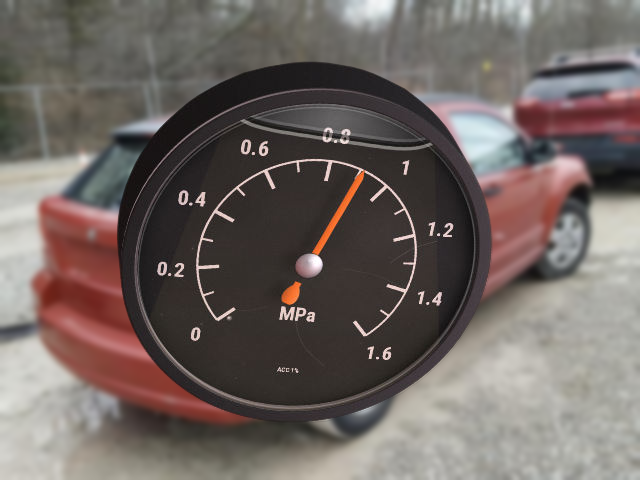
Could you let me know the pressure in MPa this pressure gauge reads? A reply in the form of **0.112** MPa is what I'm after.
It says **0.9** MPa
